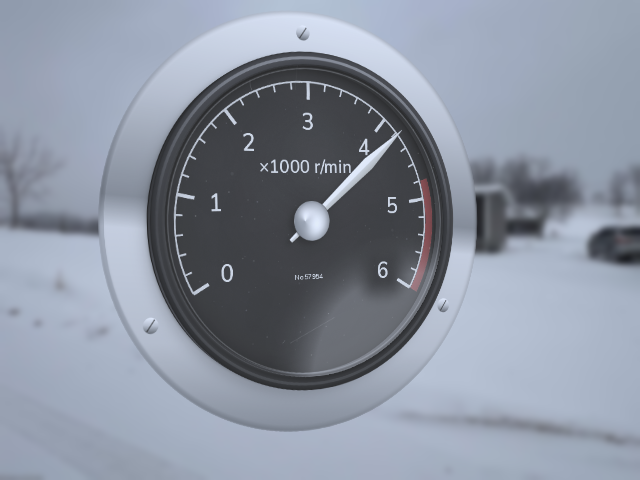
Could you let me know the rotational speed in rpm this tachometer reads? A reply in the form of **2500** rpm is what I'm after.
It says **4200** rpm
